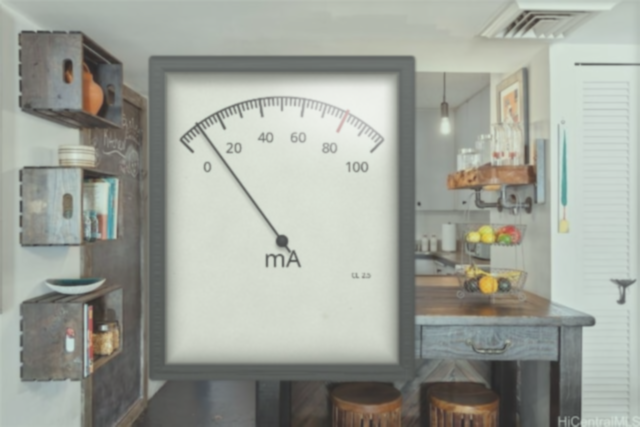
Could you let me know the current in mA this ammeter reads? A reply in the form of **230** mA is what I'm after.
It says **10** mA
